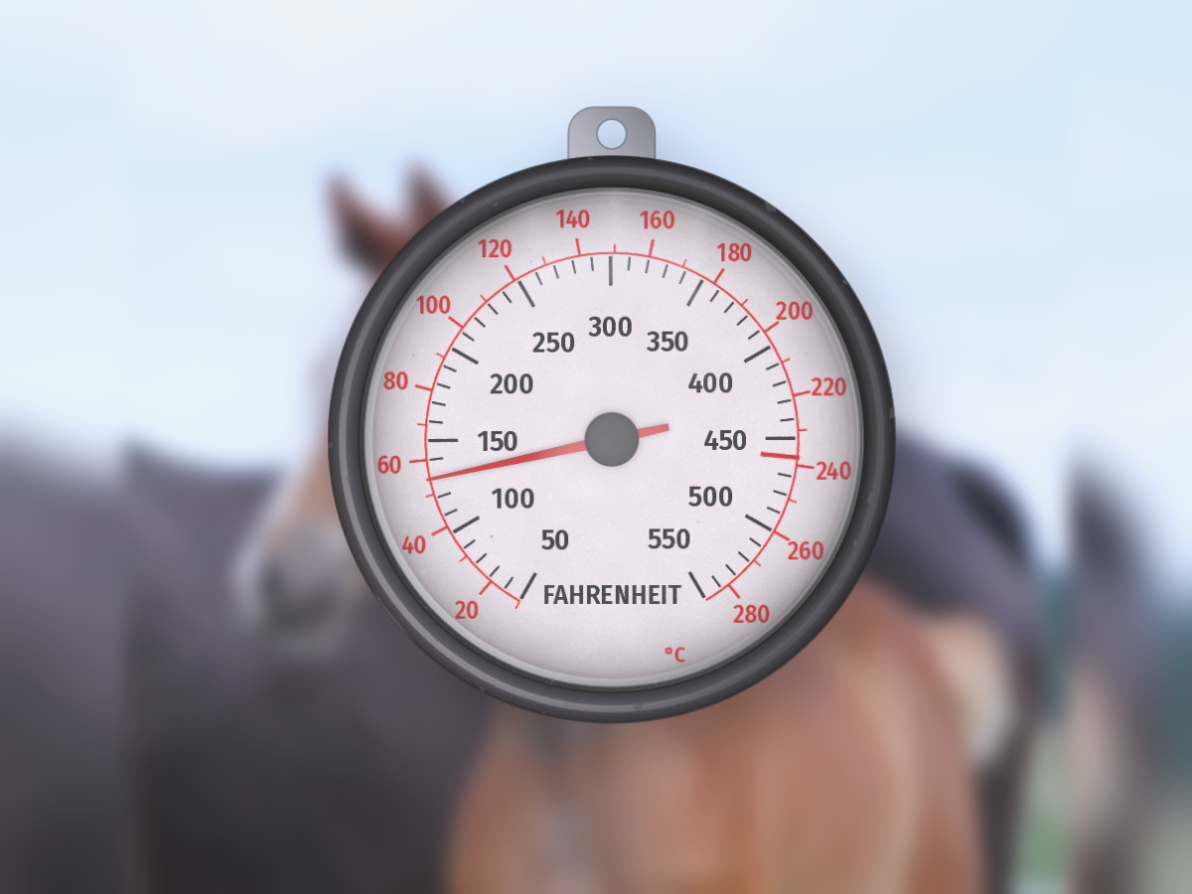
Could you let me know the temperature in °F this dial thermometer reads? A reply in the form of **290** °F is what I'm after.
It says **130** °F
